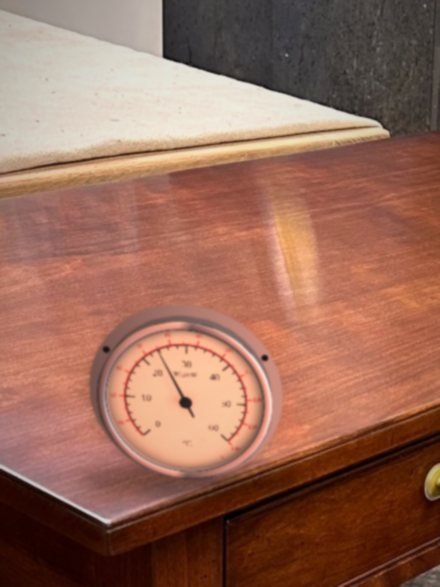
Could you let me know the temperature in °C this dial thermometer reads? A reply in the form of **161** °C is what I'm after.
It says **24** °C
